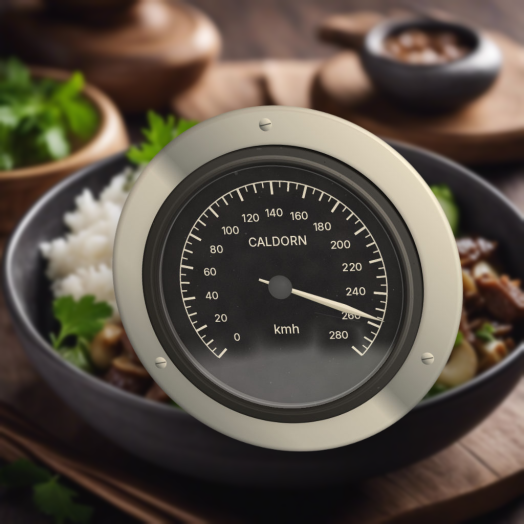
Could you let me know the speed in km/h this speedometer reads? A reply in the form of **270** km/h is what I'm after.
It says **255** km/h
